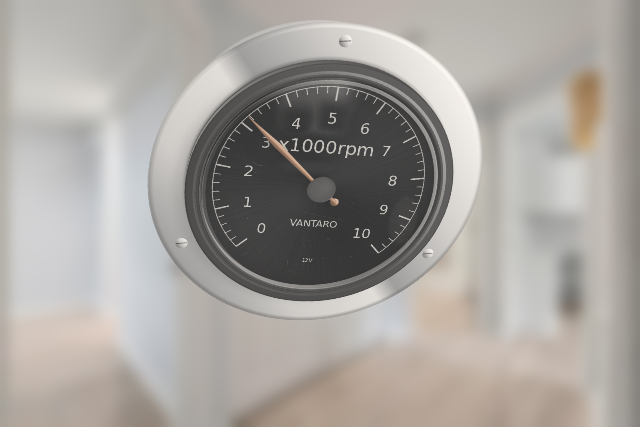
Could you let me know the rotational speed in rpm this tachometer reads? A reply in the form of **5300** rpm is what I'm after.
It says **3200** rpm
